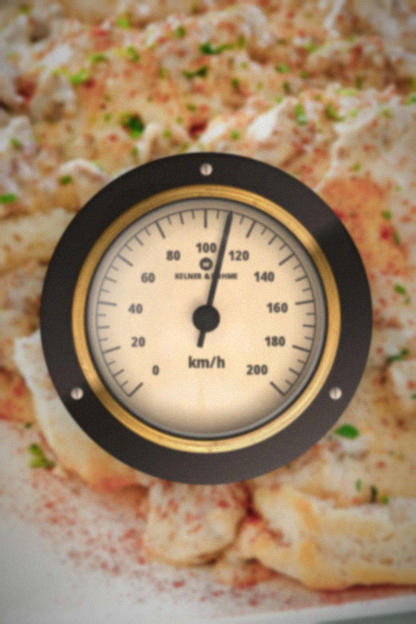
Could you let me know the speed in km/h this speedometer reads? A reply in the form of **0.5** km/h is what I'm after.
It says **110** km/h
